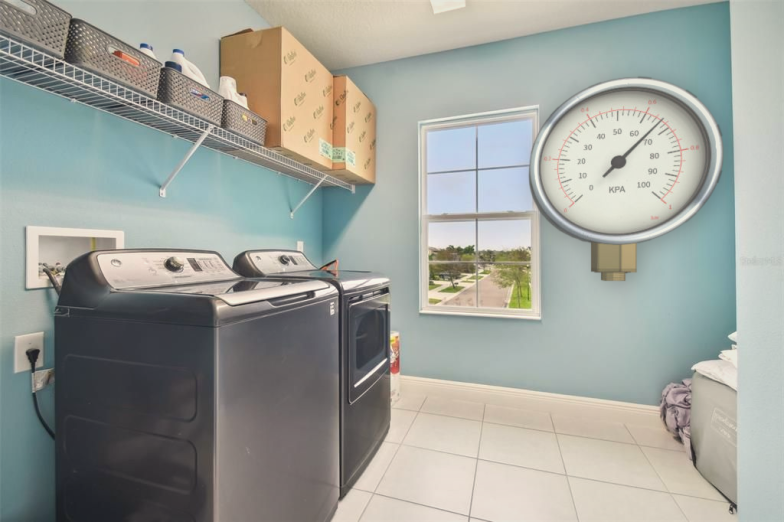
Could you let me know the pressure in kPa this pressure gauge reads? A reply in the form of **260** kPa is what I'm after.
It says **66** kPa
